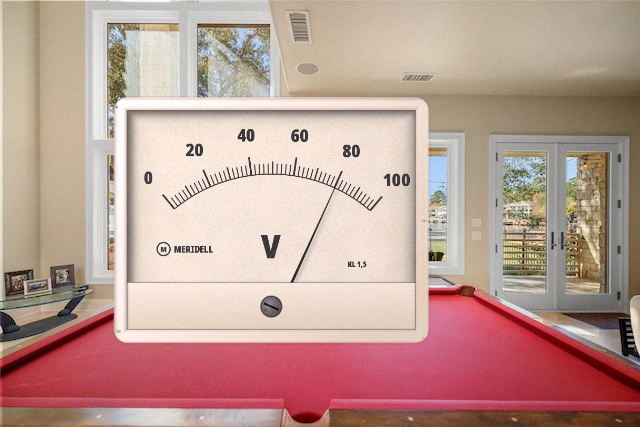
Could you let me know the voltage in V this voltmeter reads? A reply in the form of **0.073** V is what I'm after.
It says **80** V
